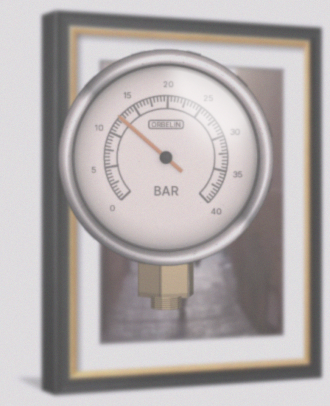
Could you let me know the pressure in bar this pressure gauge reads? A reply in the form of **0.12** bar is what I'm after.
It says **12.5** bar
